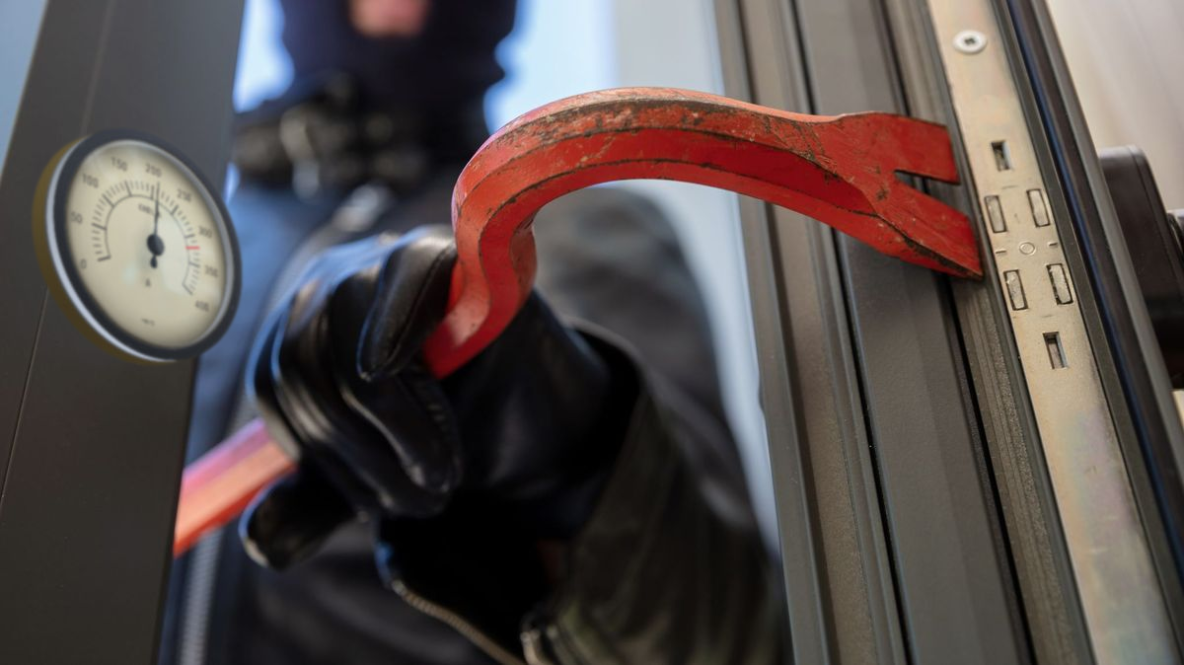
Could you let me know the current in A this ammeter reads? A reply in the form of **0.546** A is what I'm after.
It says **200** A
